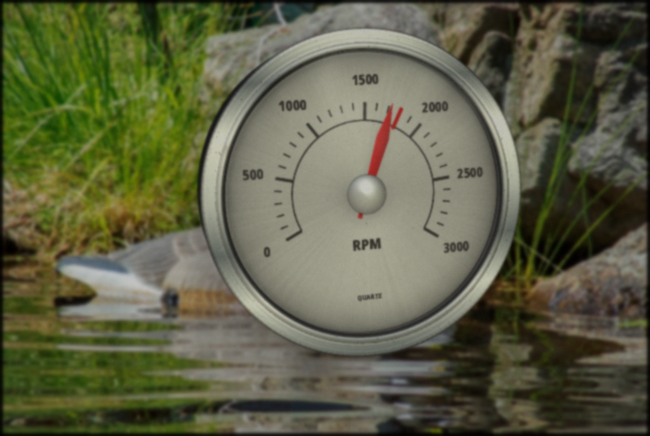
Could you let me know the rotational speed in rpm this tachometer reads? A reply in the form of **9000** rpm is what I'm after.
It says **1700** rpm
